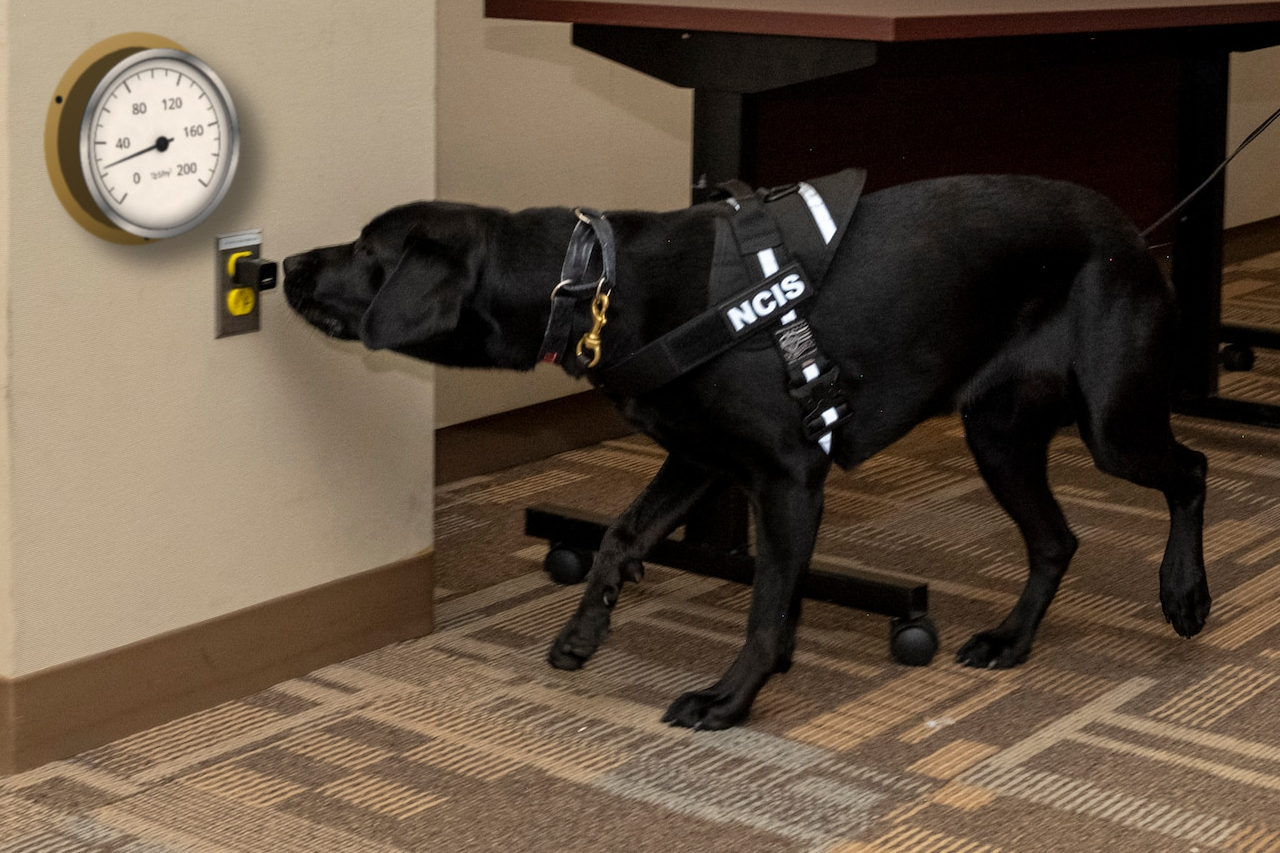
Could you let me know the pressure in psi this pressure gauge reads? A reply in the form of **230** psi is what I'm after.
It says **25** psi
